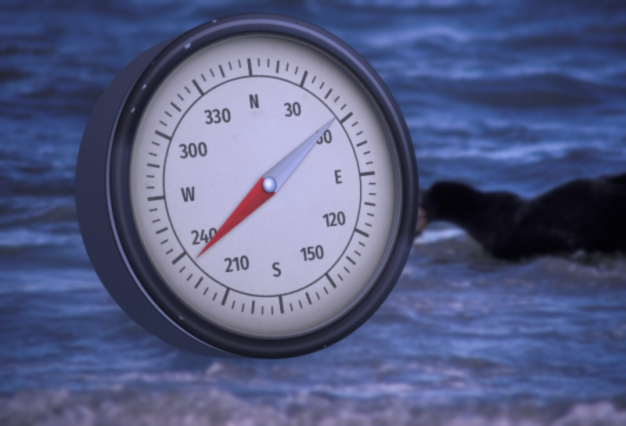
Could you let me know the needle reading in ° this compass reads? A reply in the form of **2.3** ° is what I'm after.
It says **235** °
